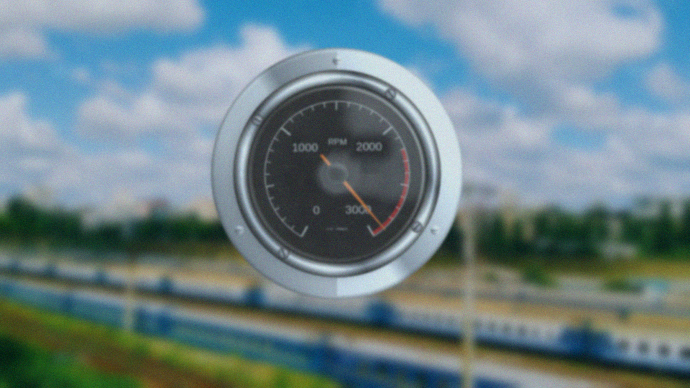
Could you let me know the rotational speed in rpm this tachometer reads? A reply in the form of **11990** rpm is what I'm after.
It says **2900** rpm
